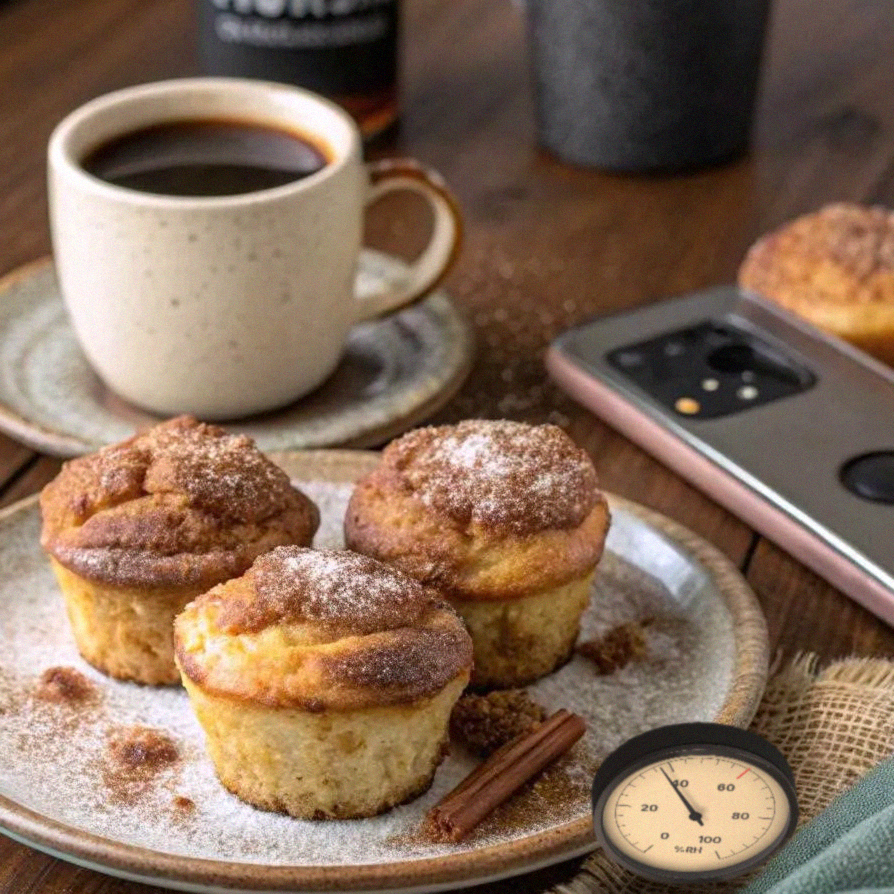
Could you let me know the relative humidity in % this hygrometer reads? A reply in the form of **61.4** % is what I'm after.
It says **38** %
